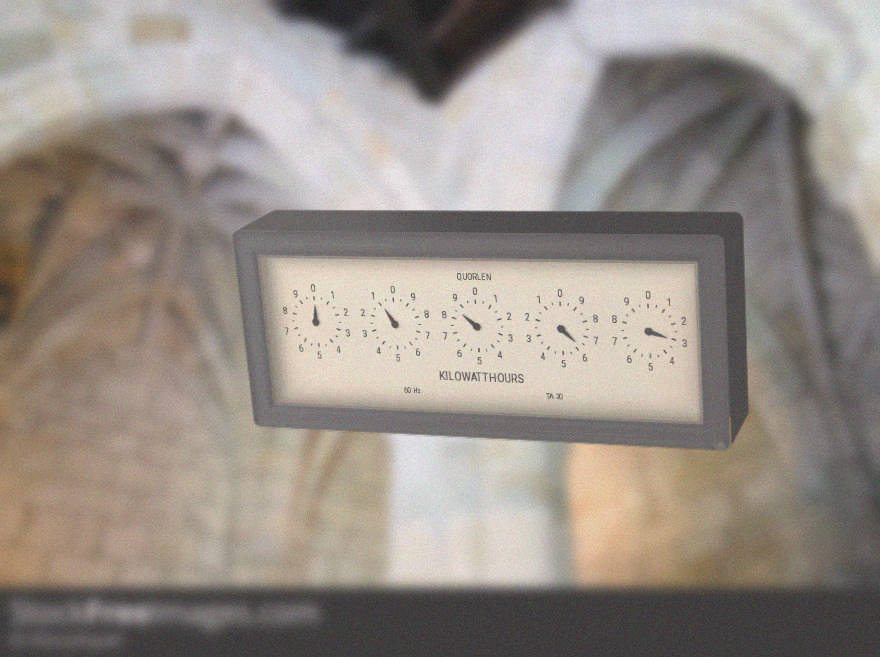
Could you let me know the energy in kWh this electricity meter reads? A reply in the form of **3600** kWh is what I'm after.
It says **863** kWh
